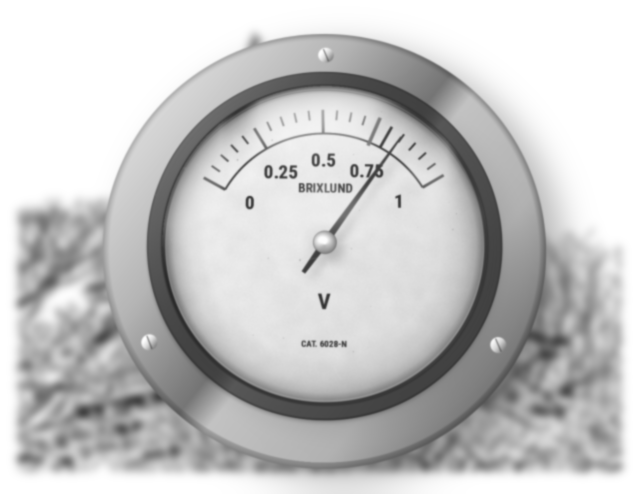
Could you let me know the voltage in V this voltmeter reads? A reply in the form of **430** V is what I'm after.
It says **0.8** V
